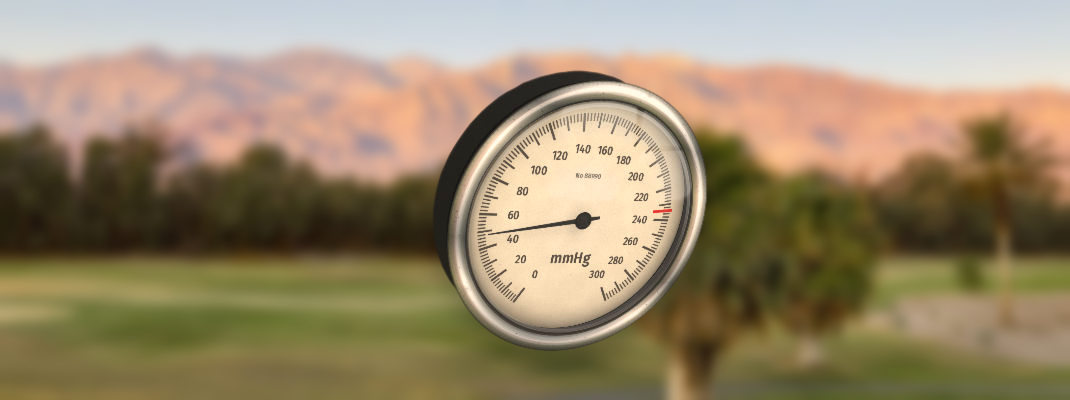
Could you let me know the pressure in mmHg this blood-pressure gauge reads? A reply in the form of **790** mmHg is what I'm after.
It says **50** mmHg
